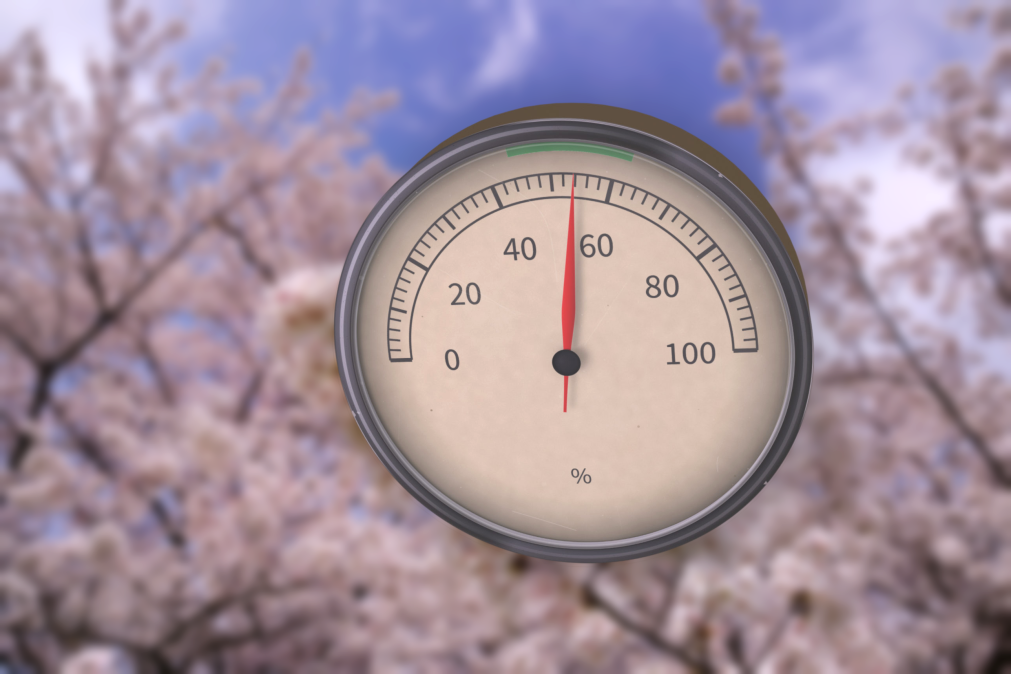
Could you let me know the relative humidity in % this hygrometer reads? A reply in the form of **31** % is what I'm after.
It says **54** %
